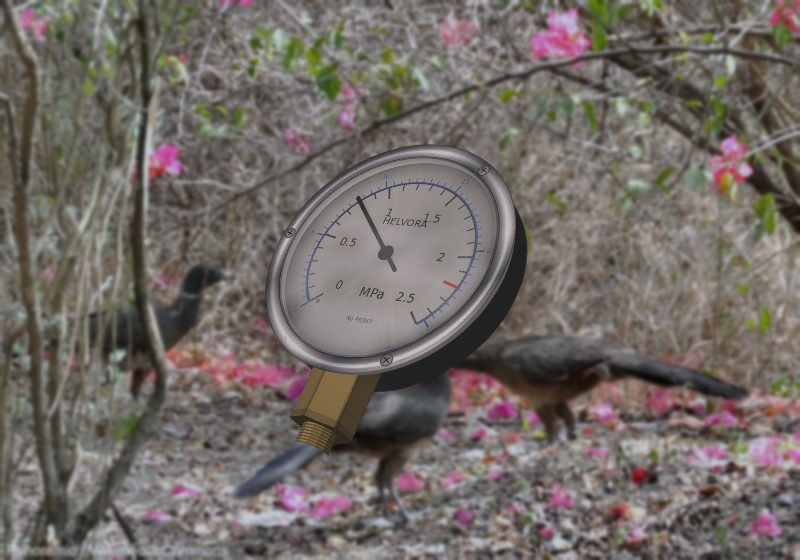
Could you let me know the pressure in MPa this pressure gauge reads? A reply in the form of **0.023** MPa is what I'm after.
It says **0.8** MPa
